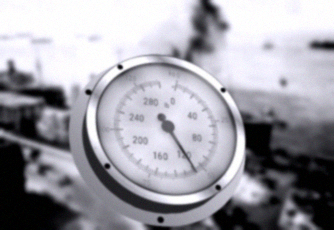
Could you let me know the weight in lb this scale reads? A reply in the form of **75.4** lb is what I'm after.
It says **120** lb
